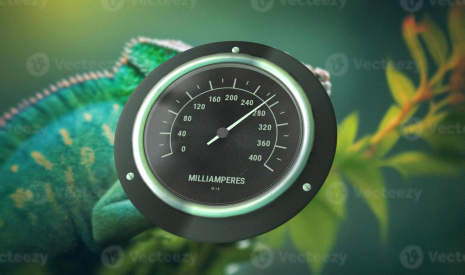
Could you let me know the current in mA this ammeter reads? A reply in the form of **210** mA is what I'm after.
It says **270** mA
